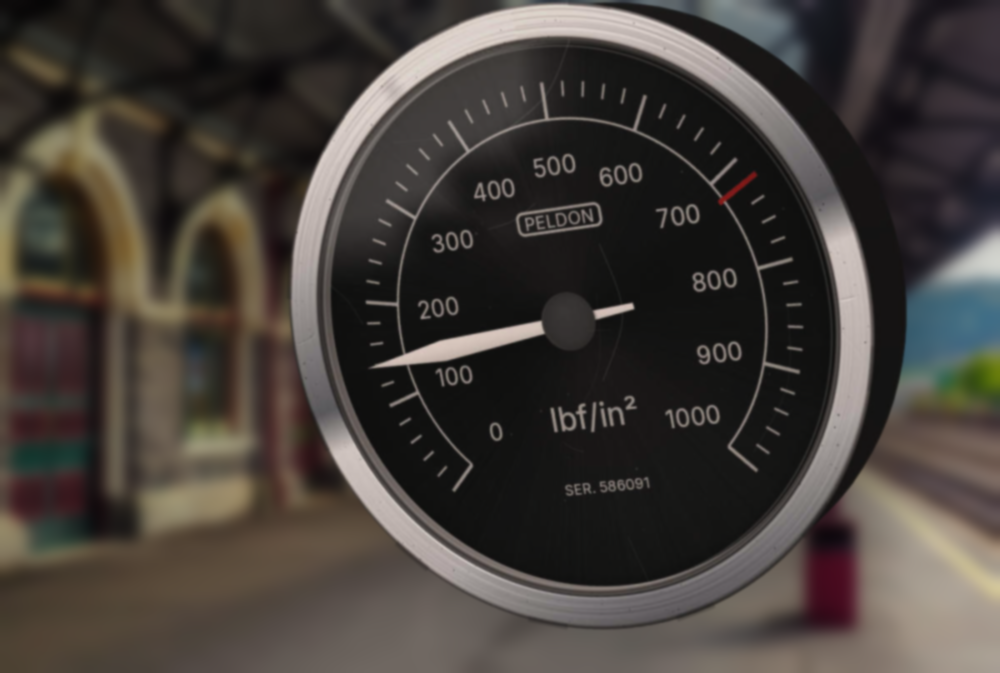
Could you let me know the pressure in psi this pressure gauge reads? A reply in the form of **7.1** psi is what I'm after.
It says **140** psi
